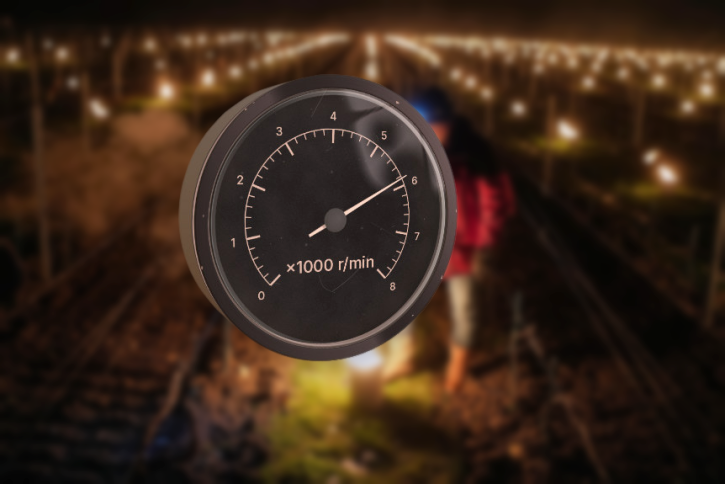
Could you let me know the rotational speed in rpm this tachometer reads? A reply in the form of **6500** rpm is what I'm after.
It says **5800** rpm
